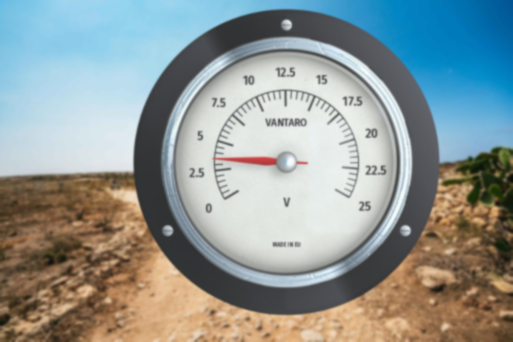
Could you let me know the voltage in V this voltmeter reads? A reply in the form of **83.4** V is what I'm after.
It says **3.5** V
